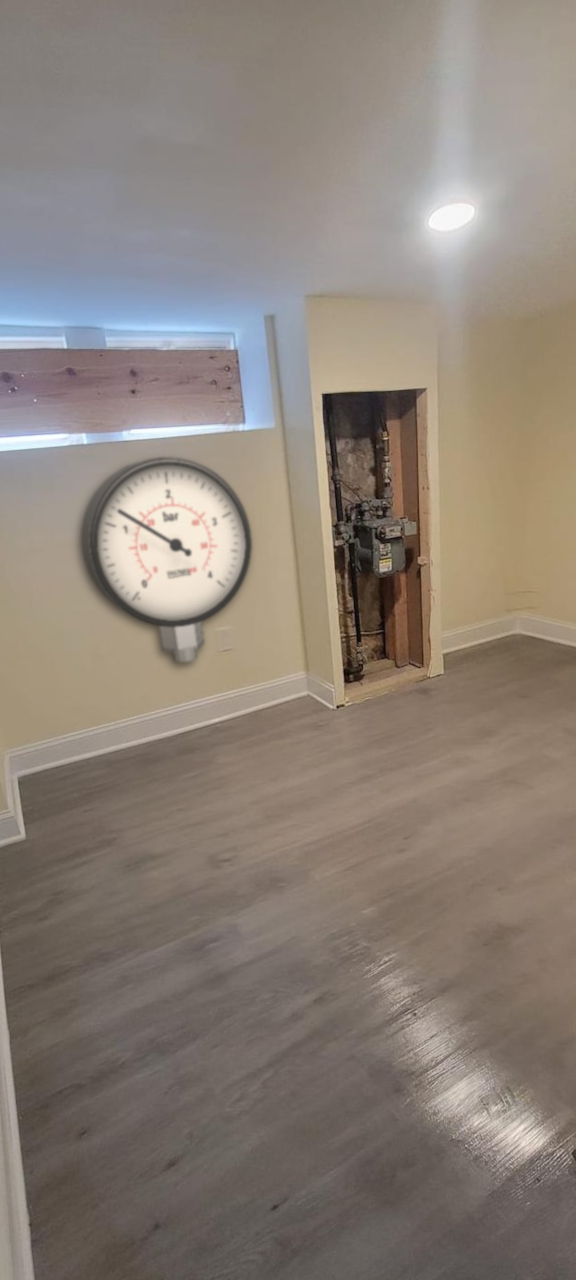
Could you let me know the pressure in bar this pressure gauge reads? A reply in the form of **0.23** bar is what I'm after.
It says **1.2** bar
